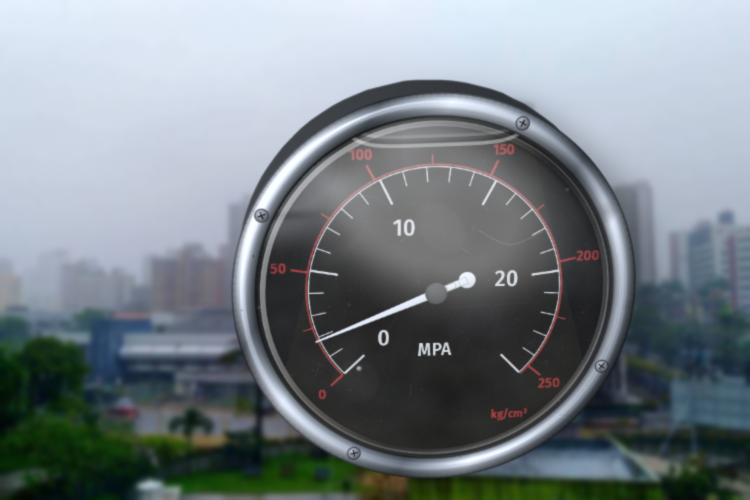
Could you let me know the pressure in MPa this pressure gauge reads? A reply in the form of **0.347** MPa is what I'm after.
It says **2** MPa
